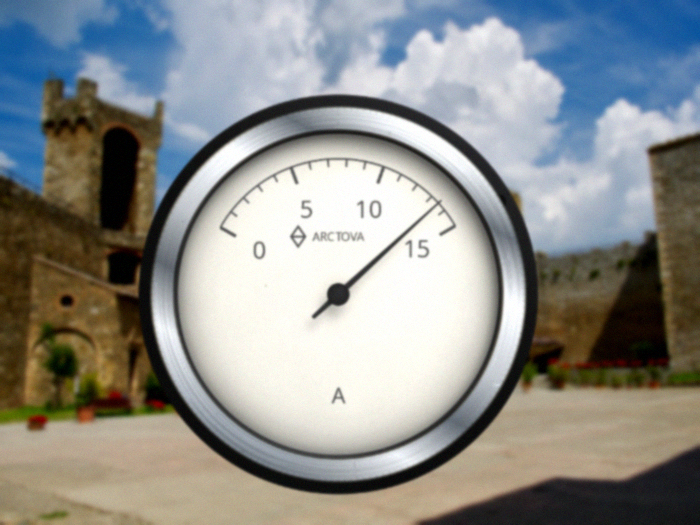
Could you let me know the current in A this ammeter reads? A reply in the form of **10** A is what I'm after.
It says **13.5** A
